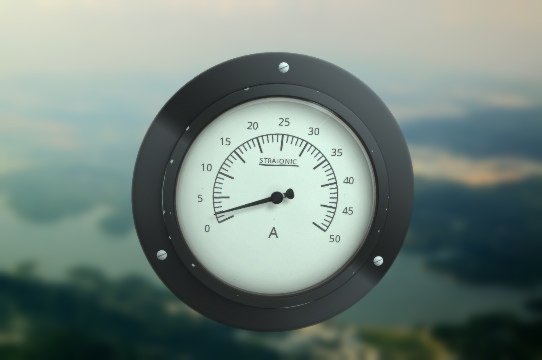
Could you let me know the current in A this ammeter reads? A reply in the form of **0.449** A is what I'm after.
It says **2** A
